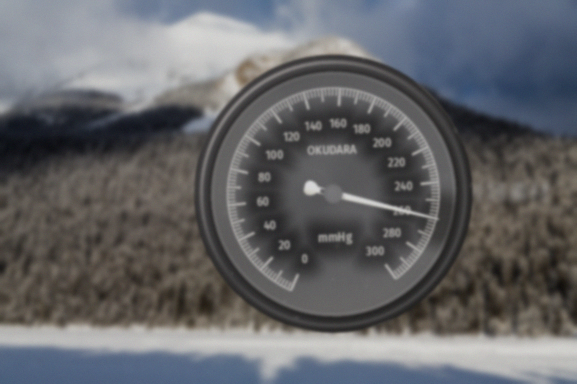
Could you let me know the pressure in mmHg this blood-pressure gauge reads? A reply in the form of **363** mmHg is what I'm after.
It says **260** mmHg
